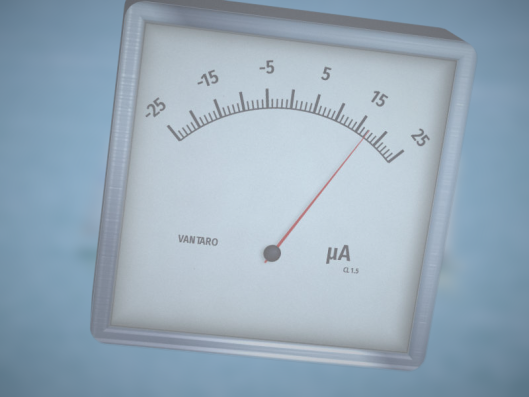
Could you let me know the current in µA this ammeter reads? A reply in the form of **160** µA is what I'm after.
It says **17** µA
